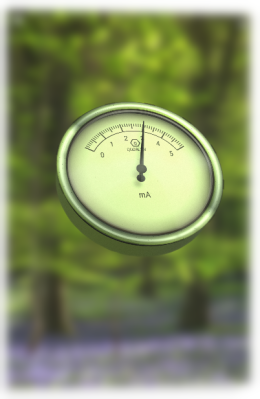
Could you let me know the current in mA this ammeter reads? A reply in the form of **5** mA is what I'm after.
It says **3** mA
